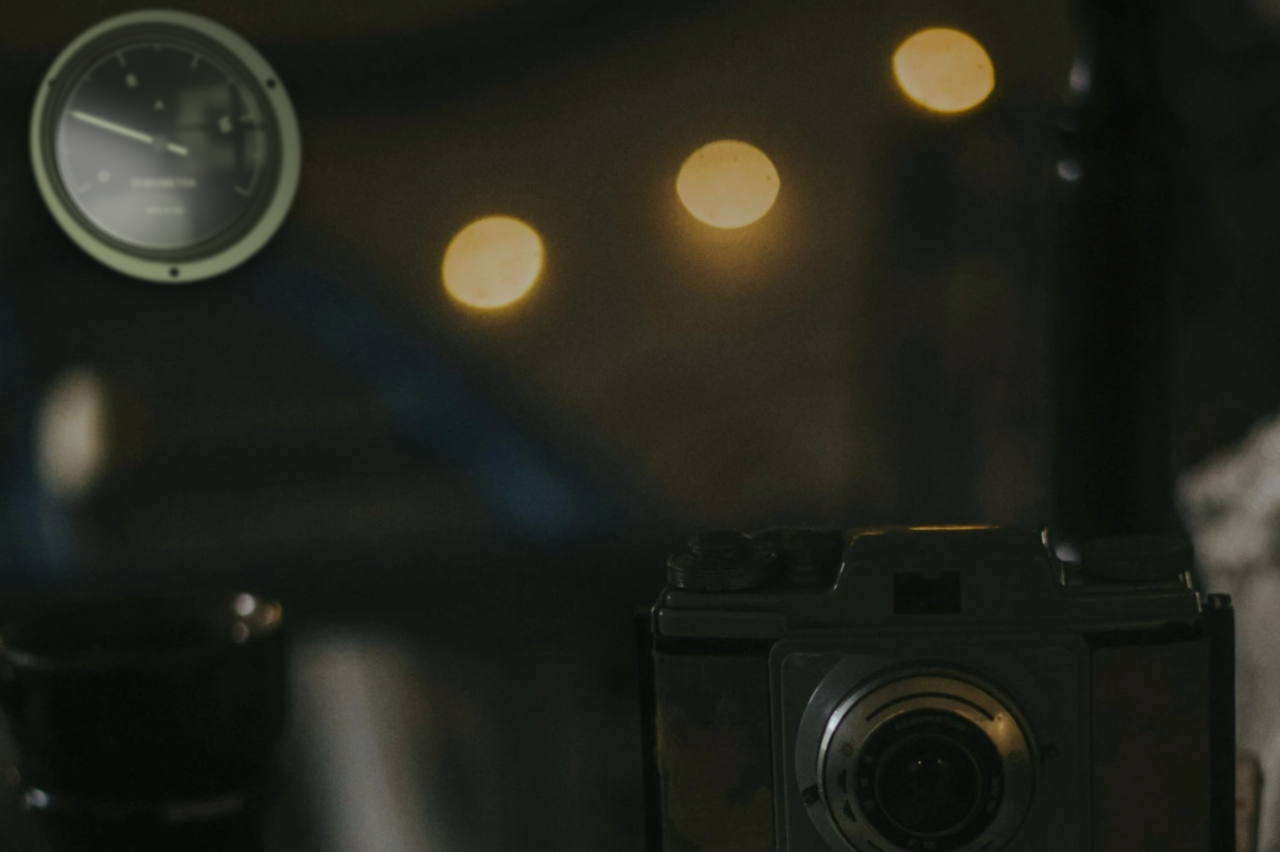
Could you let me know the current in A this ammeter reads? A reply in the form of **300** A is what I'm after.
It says **4** A
